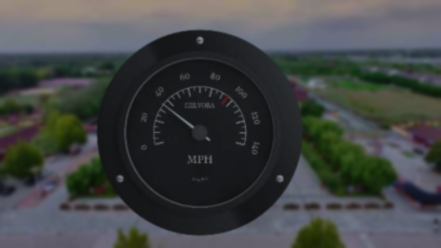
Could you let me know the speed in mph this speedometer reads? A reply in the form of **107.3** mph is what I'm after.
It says **35** mph
